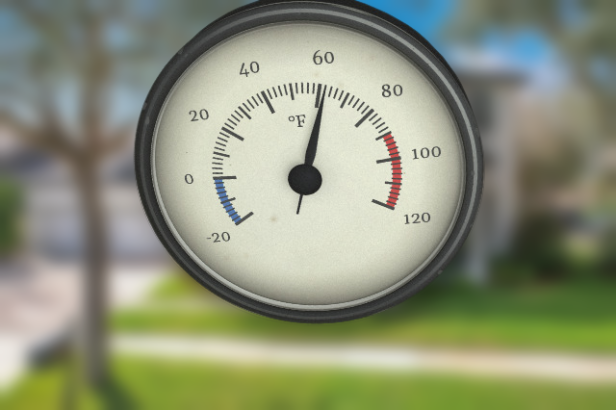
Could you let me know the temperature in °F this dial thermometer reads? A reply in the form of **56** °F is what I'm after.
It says **62** °F
